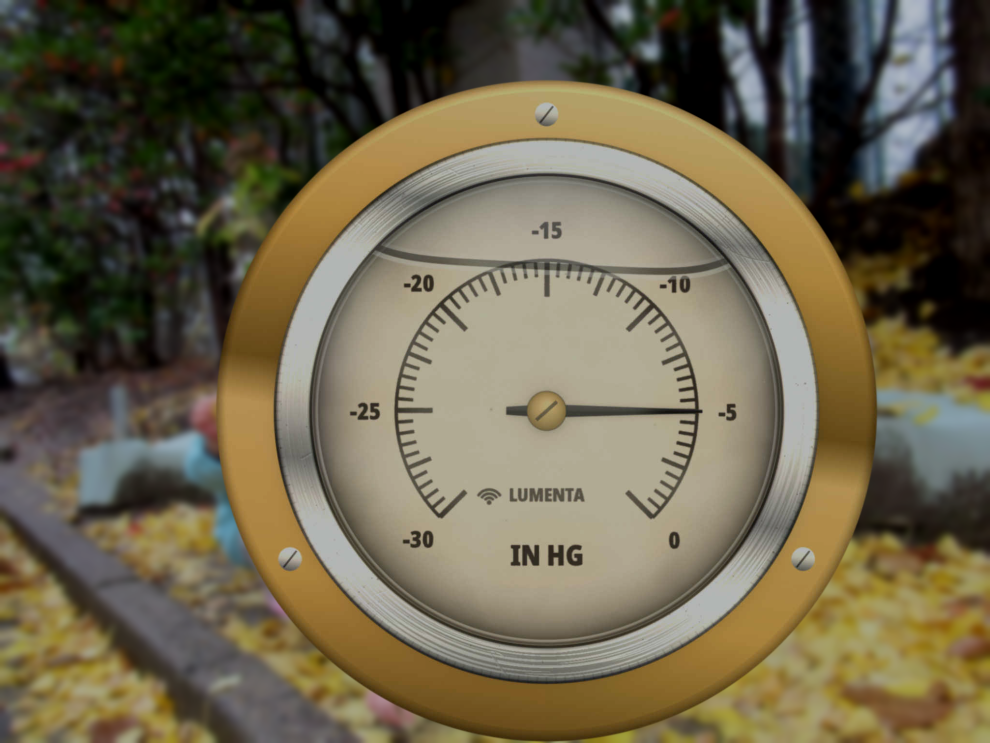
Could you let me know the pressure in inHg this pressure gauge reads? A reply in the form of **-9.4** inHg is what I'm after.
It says **-5** inHg
